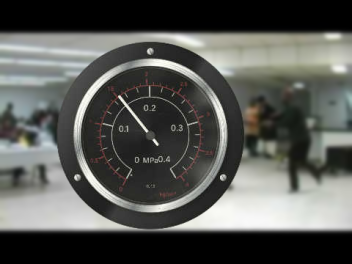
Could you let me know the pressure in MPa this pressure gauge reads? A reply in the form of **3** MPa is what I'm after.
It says **0.15** MPa
